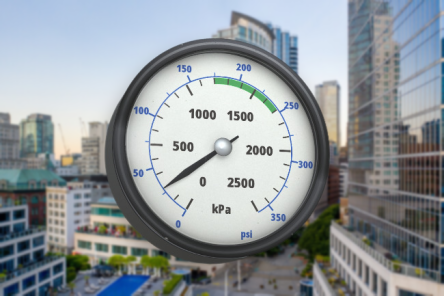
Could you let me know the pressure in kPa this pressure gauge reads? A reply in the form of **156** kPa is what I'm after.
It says **200** kPa
